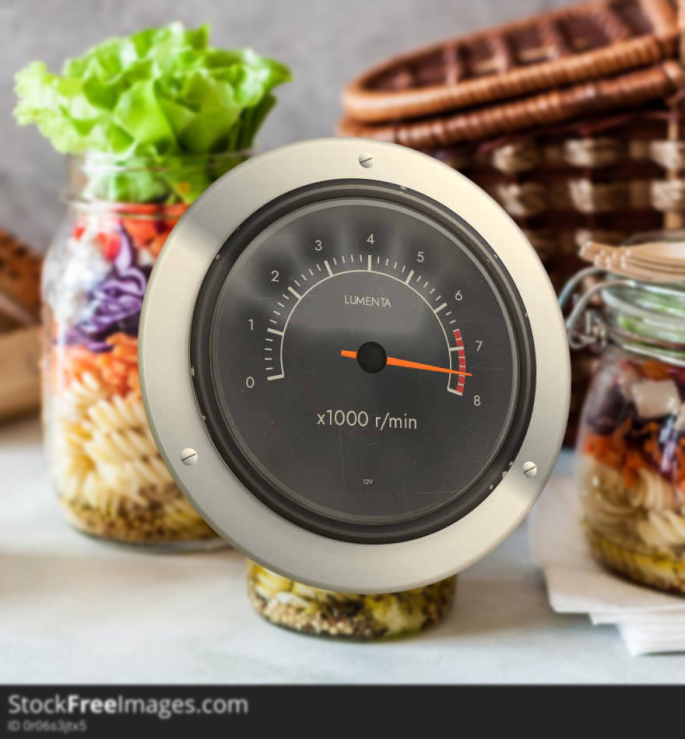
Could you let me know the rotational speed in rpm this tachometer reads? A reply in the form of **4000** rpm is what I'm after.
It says **7600** rpm
